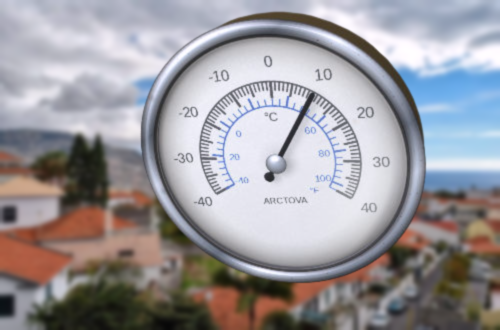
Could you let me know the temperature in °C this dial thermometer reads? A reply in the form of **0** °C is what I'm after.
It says **10** °C
